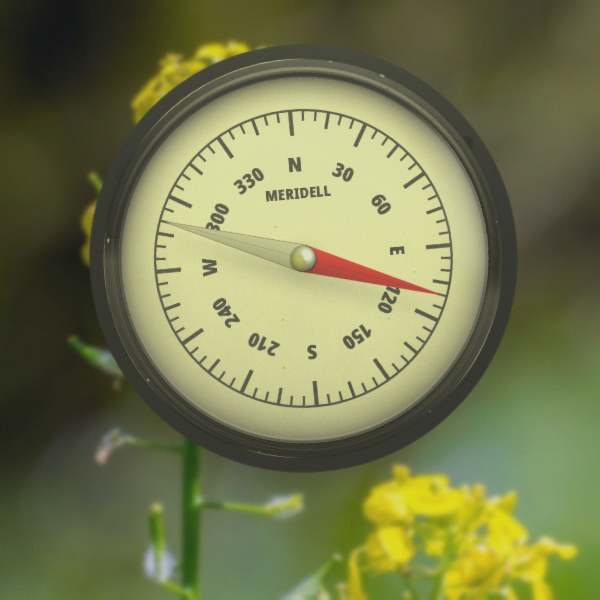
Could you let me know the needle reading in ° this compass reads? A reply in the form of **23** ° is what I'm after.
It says **110** °
